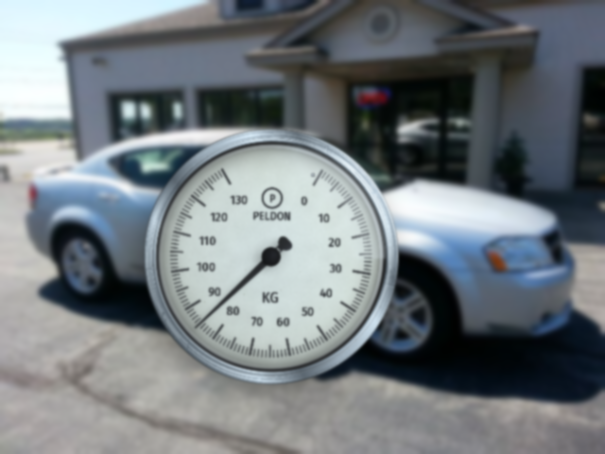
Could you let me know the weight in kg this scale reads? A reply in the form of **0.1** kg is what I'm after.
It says **85** kg
